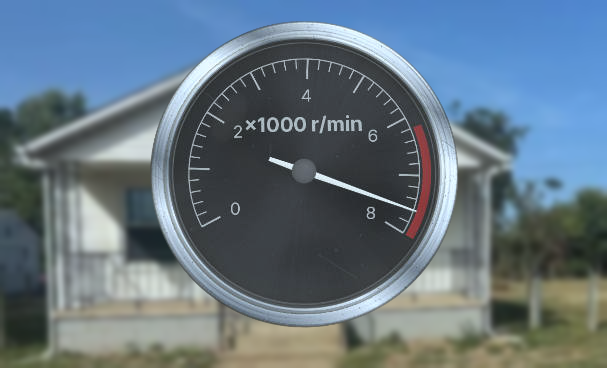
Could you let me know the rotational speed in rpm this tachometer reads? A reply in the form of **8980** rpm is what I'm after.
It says **7600** rpm
